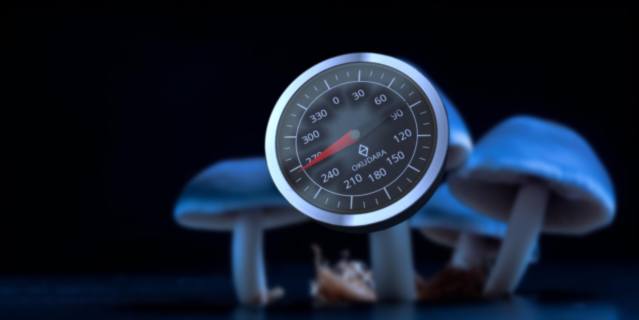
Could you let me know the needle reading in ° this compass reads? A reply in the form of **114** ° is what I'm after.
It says **265** °
